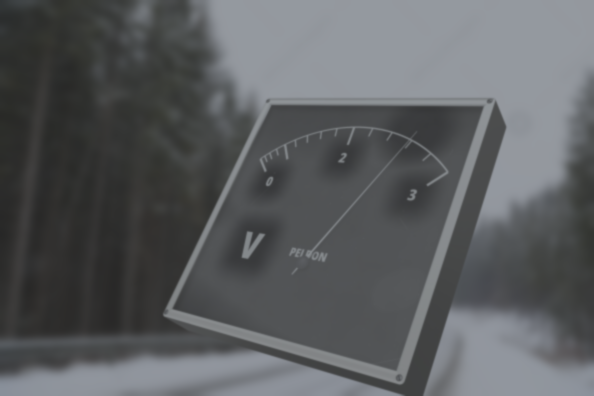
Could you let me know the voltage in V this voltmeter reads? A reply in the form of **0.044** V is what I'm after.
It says **2.6** V
